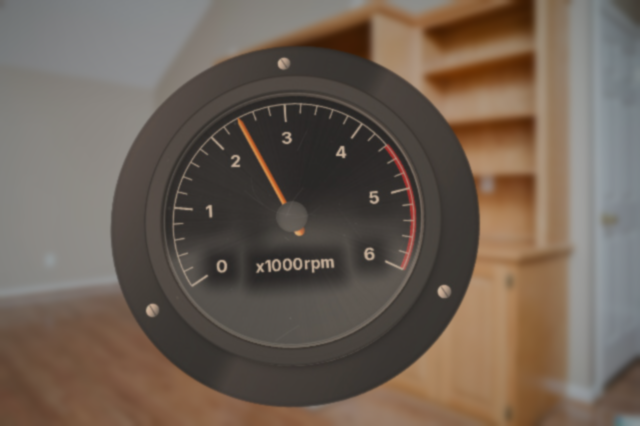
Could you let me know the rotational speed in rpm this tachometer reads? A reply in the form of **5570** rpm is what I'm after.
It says **2400** rpm
